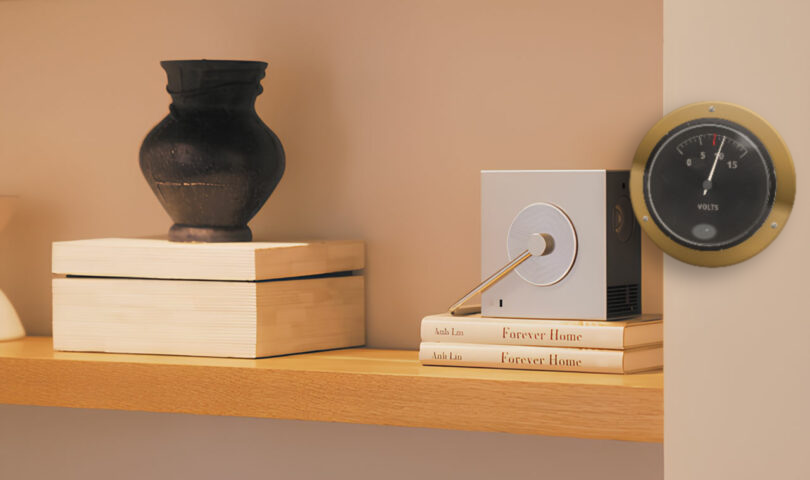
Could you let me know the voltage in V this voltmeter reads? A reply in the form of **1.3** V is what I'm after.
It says **10** V
